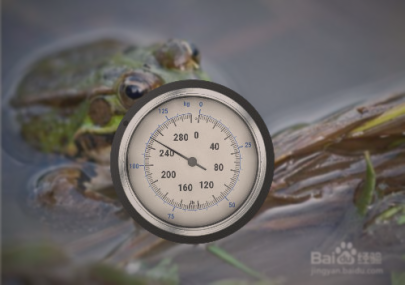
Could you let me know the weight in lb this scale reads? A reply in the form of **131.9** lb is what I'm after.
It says **250** lb
